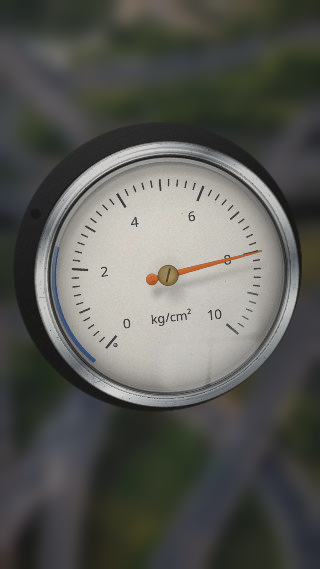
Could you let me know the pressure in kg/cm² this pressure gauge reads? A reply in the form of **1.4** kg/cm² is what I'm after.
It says **8** kg/cm²
